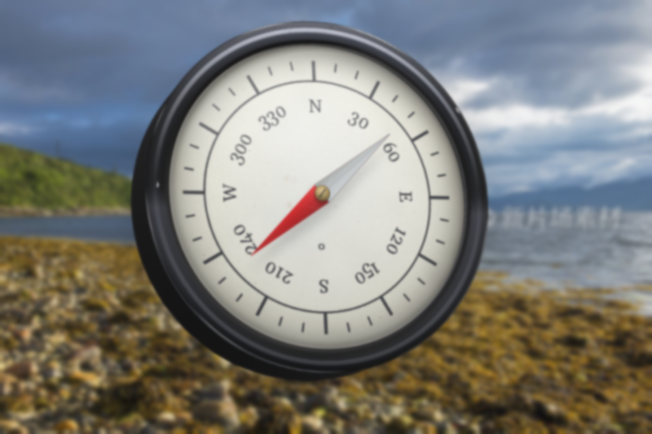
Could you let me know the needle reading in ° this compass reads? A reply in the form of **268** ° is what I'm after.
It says **230** °
